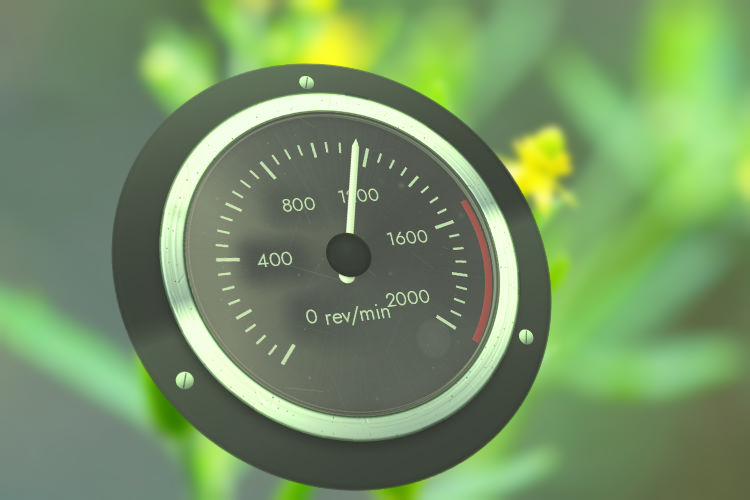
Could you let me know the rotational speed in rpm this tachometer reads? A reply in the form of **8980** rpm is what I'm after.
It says **1150** rpm
